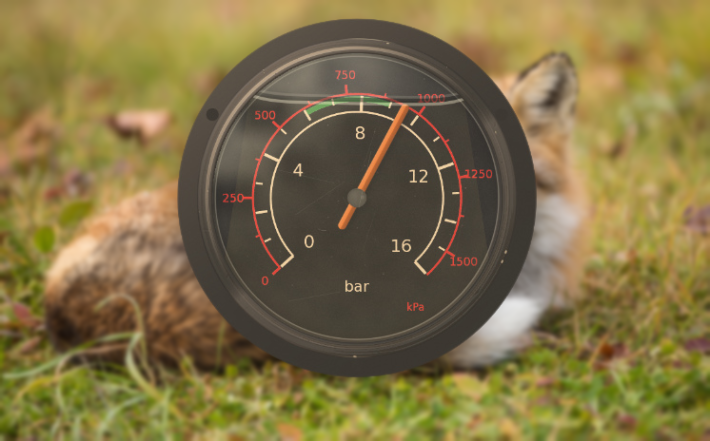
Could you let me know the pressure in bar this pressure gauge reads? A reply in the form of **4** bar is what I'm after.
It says **9.5** bar
